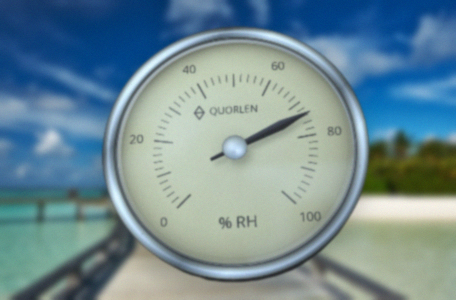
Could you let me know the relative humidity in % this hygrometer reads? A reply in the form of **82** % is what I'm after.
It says **74** %
